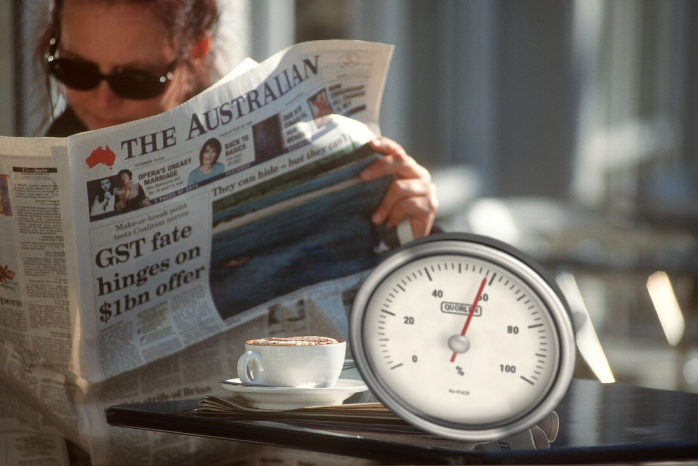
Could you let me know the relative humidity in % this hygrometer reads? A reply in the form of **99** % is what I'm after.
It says **58** %
